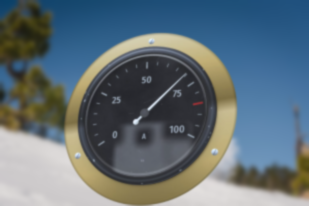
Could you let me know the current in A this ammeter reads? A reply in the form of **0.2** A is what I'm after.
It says **70** A
